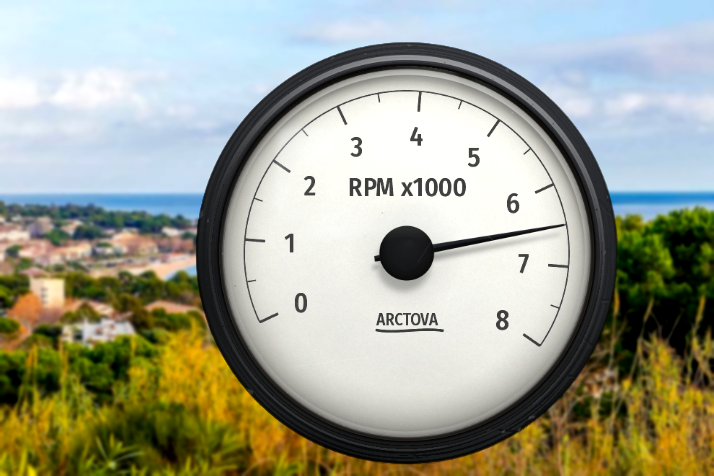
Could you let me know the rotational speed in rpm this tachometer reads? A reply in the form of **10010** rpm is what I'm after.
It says **6500** rpm
